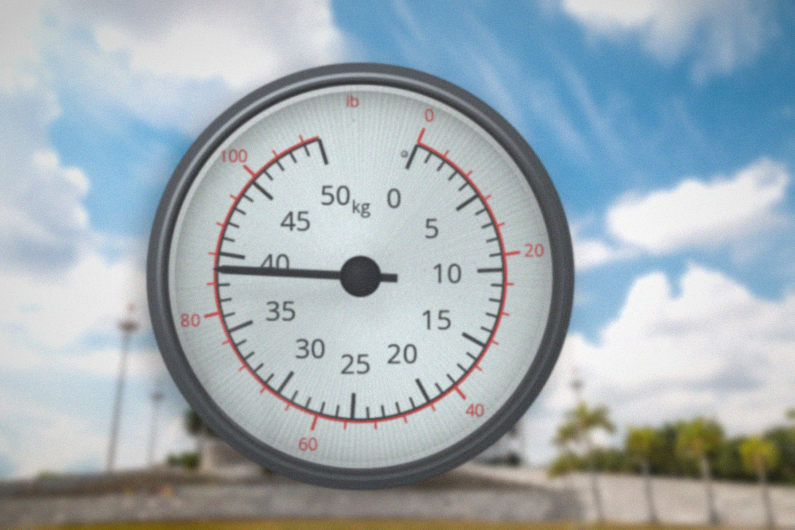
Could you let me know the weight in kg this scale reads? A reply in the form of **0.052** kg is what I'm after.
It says **39** kg
